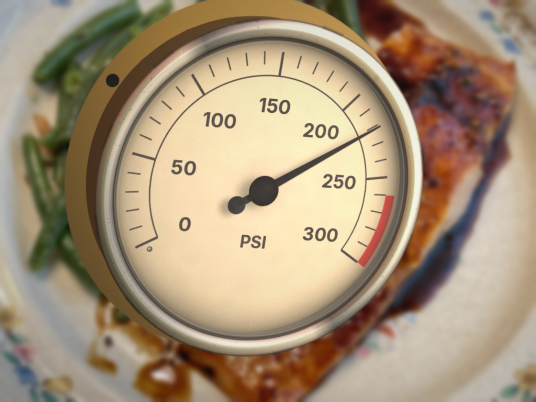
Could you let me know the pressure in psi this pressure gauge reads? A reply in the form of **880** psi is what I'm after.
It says **220** psi
